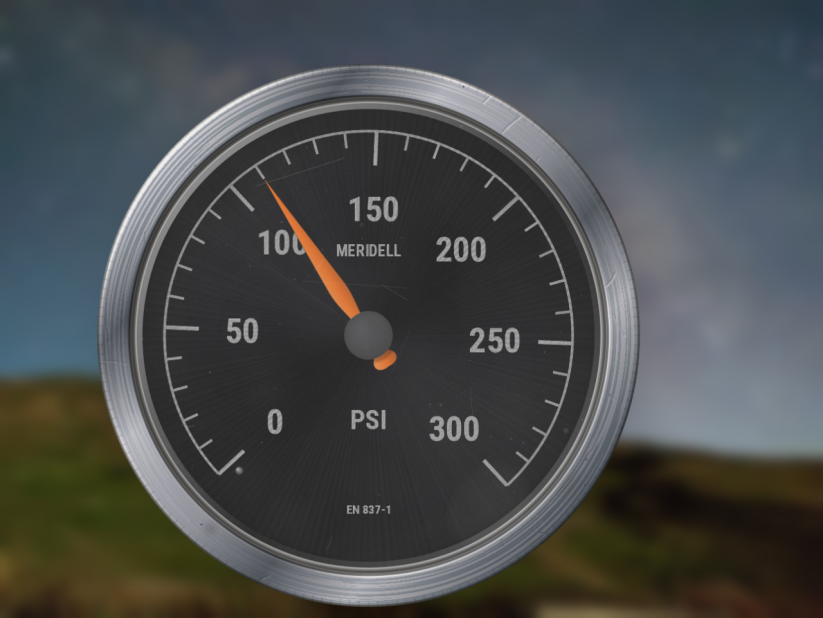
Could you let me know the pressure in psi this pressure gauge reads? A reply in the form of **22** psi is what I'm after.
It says **110** psi
